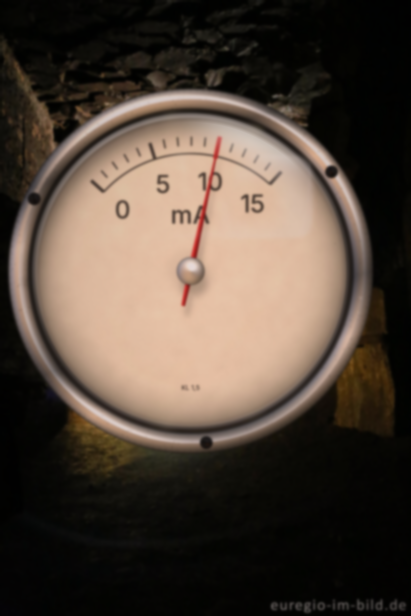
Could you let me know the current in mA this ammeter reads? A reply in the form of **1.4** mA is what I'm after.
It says **10** mA
